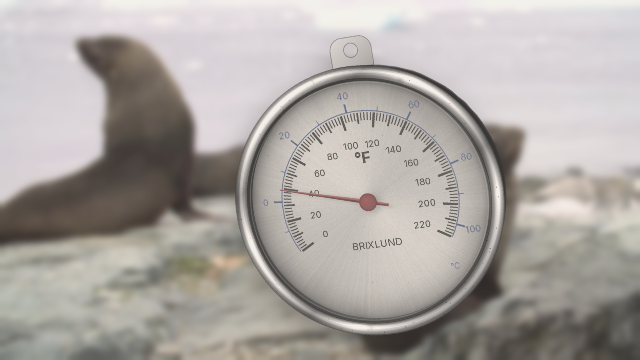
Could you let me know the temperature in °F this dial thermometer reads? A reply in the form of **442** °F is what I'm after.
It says **40** °F
